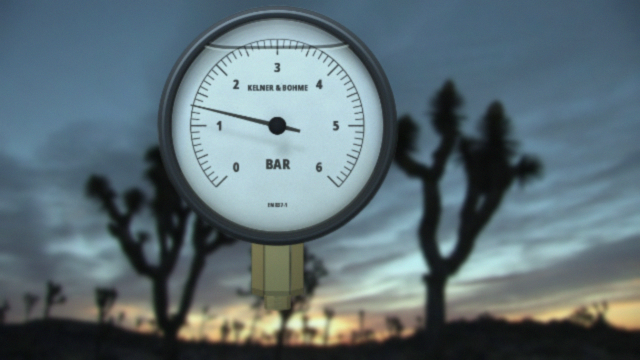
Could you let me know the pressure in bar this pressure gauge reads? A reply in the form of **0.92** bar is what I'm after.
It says **1.3** bar
